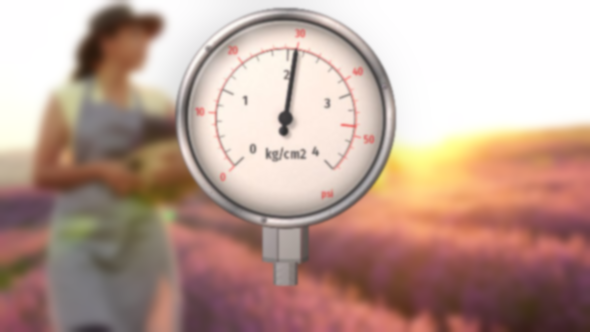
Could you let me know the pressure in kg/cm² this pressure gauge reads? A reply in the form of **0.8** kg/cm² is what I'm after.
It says **2.1** kg/cm²
